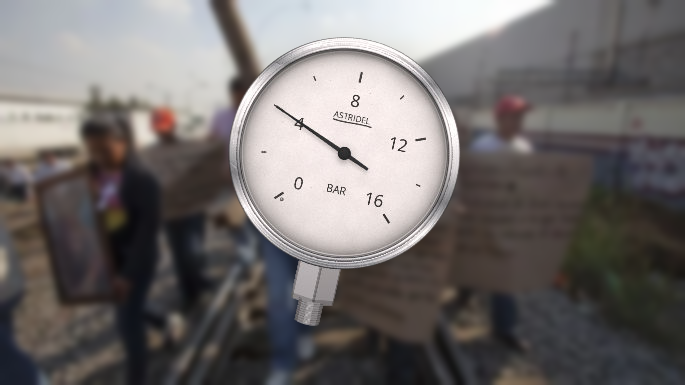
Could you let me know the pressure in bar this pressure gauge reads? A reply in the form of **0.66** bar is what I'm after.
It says **4** bar
